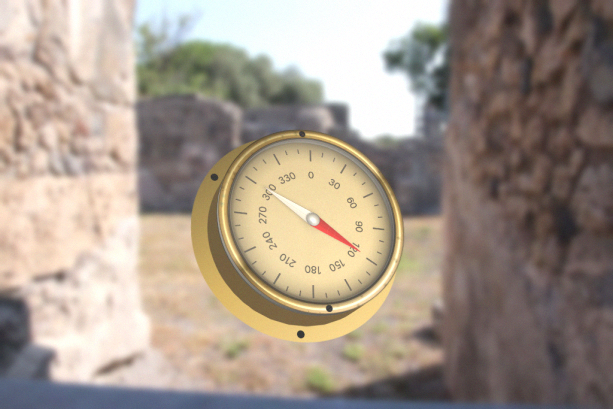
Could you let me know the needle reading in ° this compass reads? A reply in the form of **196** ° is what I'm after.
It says **120** °
